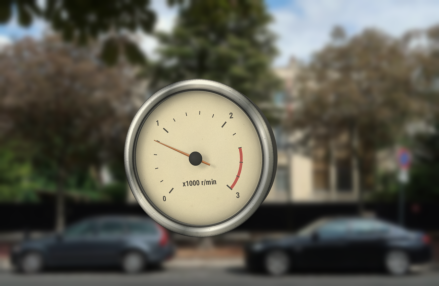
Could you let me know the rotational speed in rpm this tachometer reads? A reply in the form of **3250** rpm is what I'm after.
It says **800** rpm
